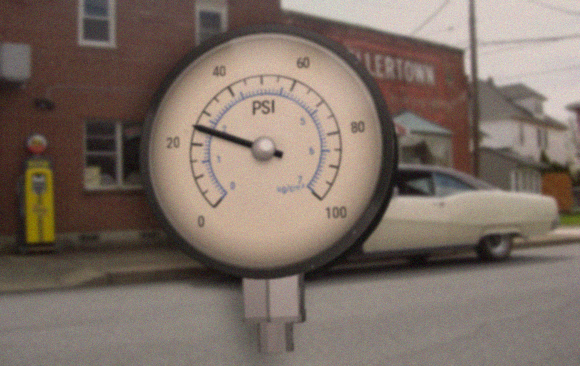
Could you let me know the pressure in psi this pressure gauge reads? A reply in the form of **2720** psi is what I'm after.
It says **25** psi
